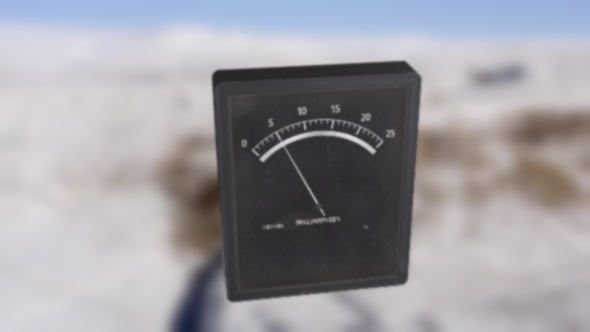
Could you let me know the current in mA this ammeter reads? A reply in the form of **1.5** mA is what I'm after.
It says **5** mA
